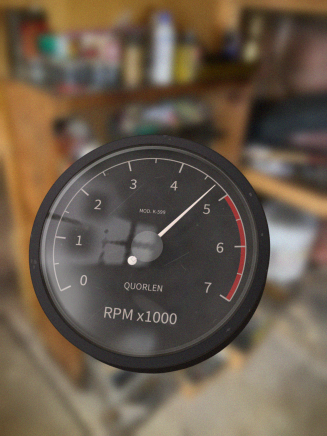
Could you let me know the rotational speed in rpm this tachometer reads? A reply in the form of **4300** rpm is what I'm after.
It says **4750** rpm
